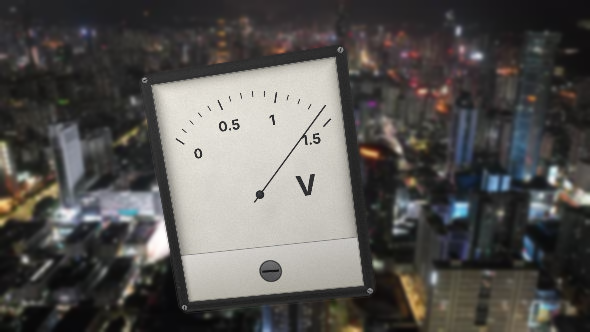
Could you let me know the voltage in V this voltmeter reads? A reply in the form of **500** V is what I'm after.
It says **1.4** V
